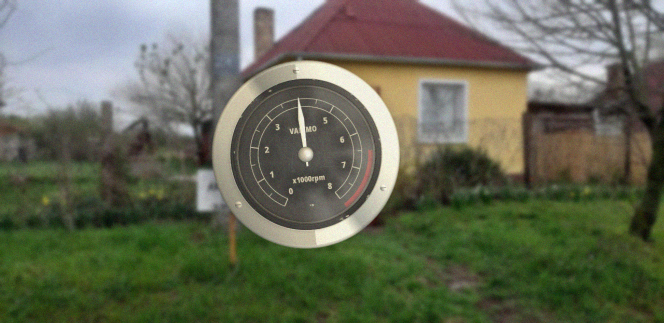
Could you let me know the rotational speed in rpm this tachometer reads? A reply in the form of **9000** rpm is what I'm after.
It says **4000** rpm
